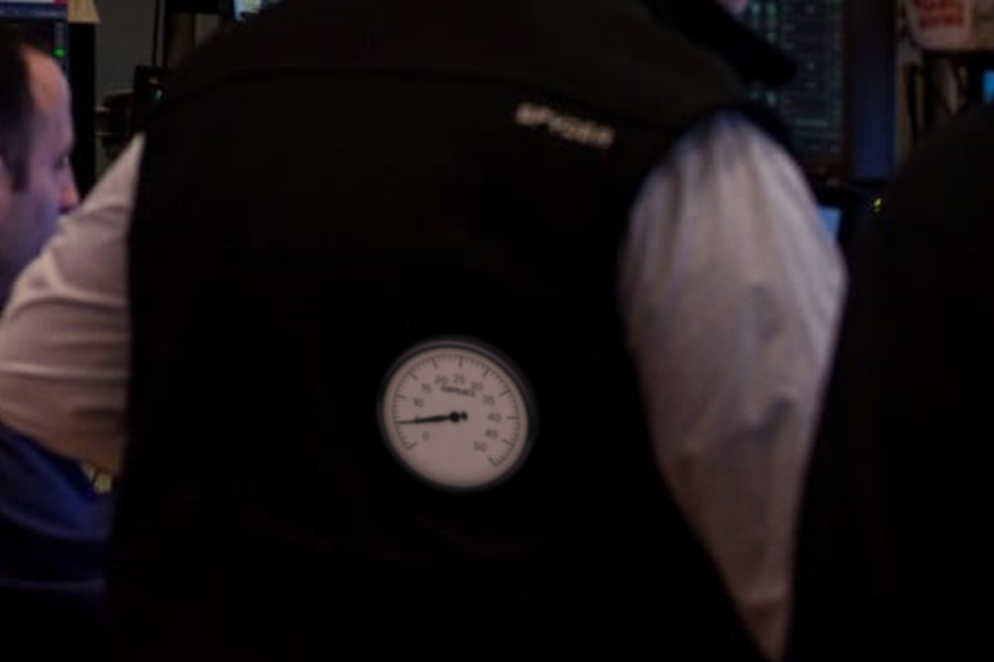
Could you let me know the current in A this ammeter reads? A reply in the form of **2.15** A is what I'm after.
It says **5** A
